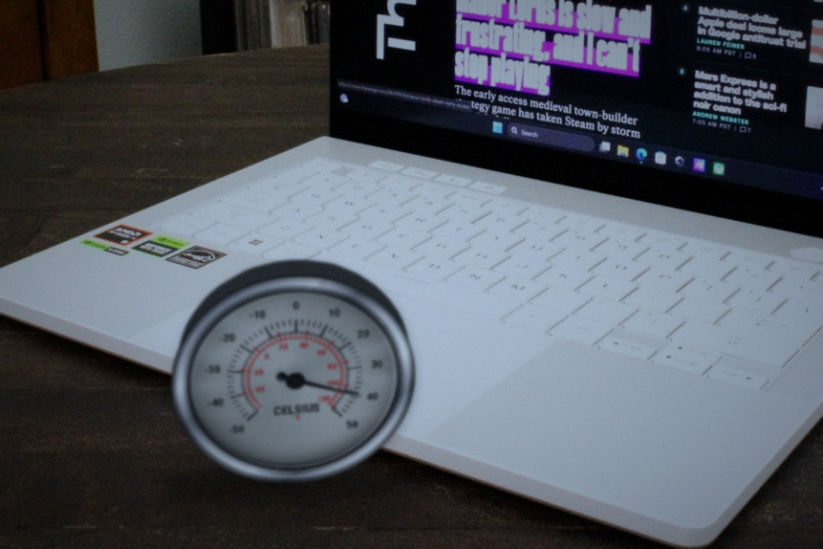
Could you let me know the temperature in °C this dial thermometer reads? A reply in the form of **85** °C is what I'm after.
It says **40** °C
